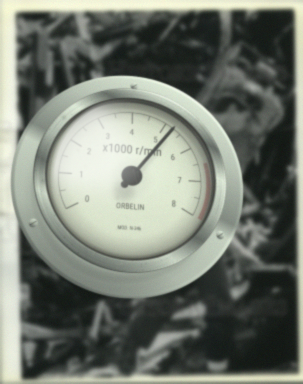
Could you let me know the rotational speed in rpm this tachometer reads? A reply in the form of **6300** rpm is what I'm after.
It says **5250** rpm
